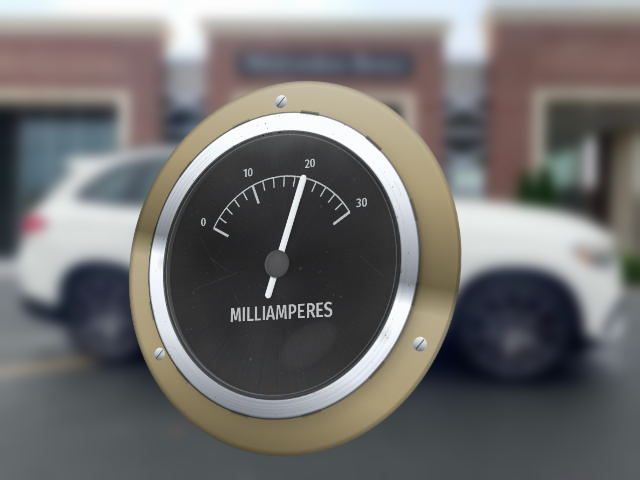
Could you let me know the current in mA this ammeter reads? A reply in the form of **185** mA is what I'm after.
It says **20** mA
